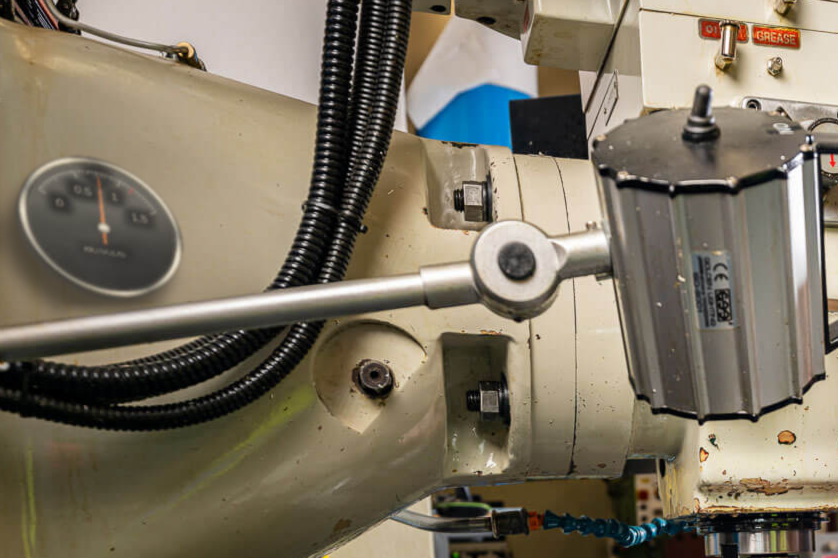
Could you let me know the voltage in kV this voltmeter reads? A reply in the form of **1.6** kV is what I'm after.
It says **0.75** kV
